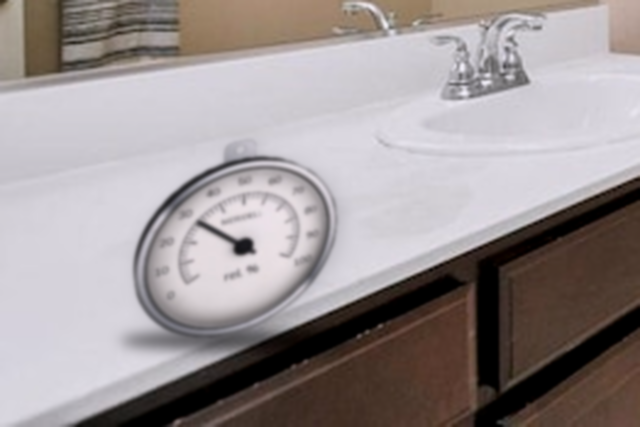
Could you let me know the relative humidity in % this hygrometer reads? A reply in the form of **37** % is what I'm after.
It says **30** %
